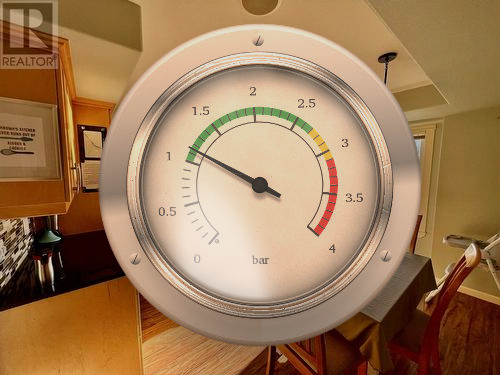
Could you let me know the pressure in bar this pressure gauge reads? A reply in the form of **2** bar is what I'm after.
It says **1.15** bar
